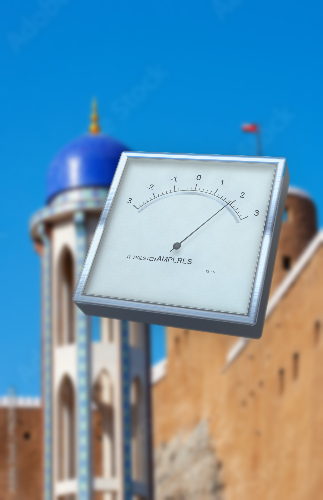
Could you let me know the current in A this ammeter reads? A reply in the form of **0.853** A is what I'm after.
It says **2** A
